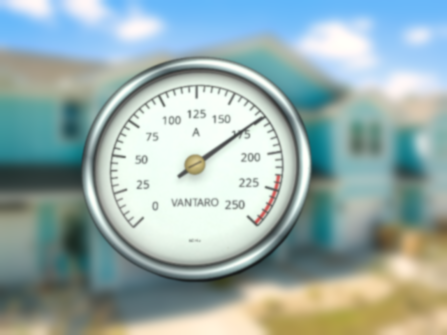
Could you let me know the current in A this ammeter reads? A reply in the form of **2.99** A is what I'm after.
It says **175** A
